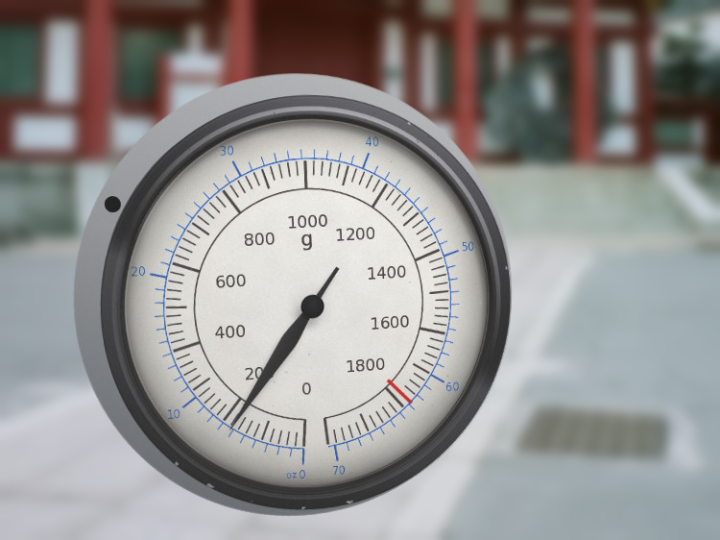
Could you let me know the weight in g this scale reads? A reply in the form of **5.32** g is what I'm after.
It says **180** g
